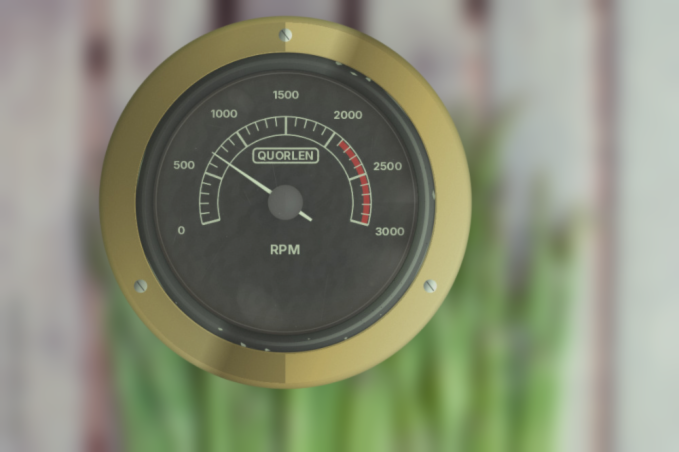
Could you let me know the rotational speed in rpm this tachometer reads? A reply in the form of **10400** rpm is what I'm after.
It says **700** rpm
